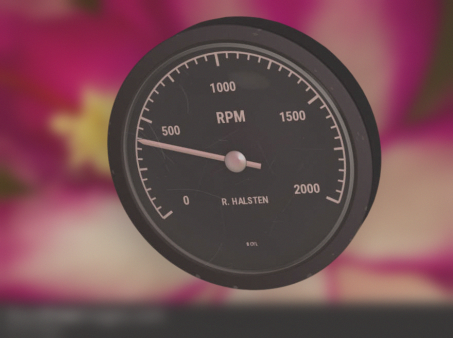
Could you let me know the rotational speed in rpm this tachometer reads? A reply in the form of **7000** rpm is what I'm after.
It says **400** rpm
